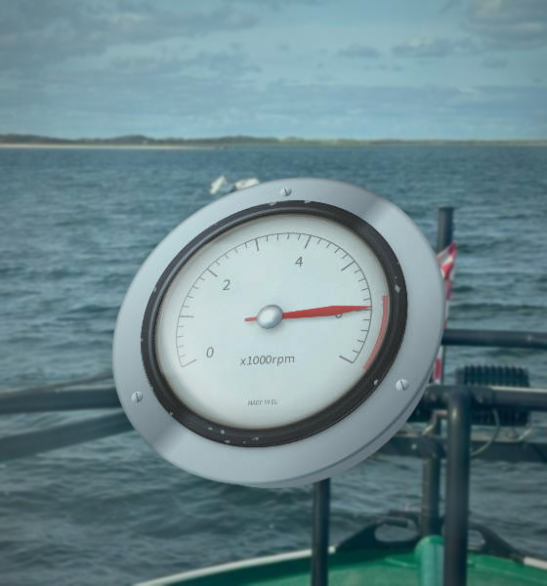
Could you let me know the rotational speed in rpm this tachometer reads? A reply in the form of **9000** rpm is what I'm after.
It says **6000** rpm
